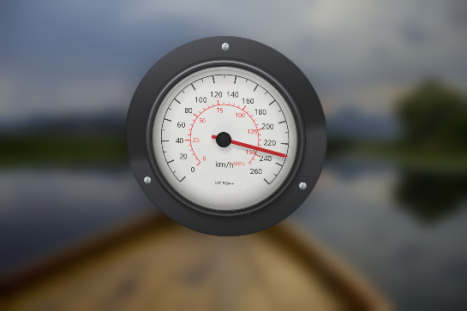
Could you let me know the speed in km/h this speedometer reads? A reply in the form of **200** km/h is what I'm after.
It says **230** km/h
